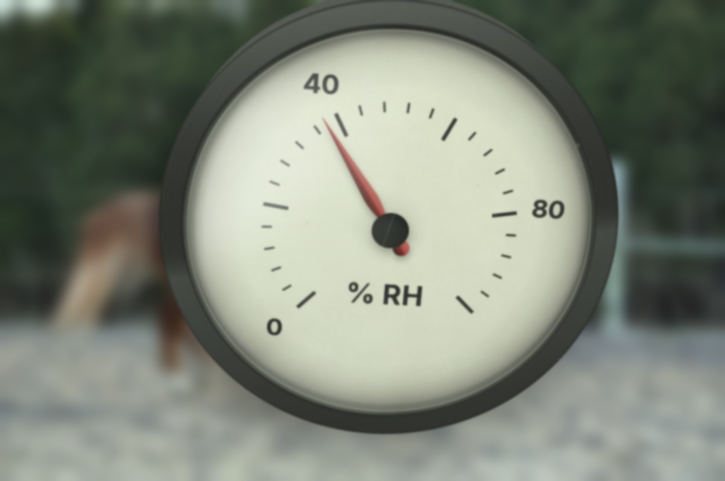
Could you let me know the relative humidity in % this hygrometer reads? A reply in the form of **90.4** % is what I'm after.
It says **38** %
